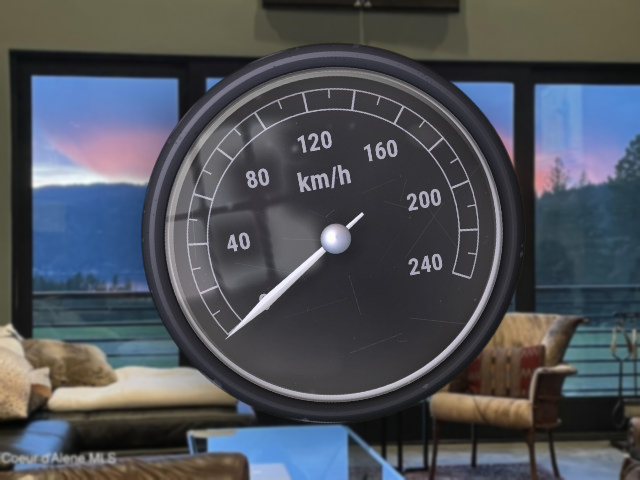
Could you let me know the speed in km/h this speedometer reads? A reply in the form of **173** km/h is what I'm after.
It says **0** km/h
